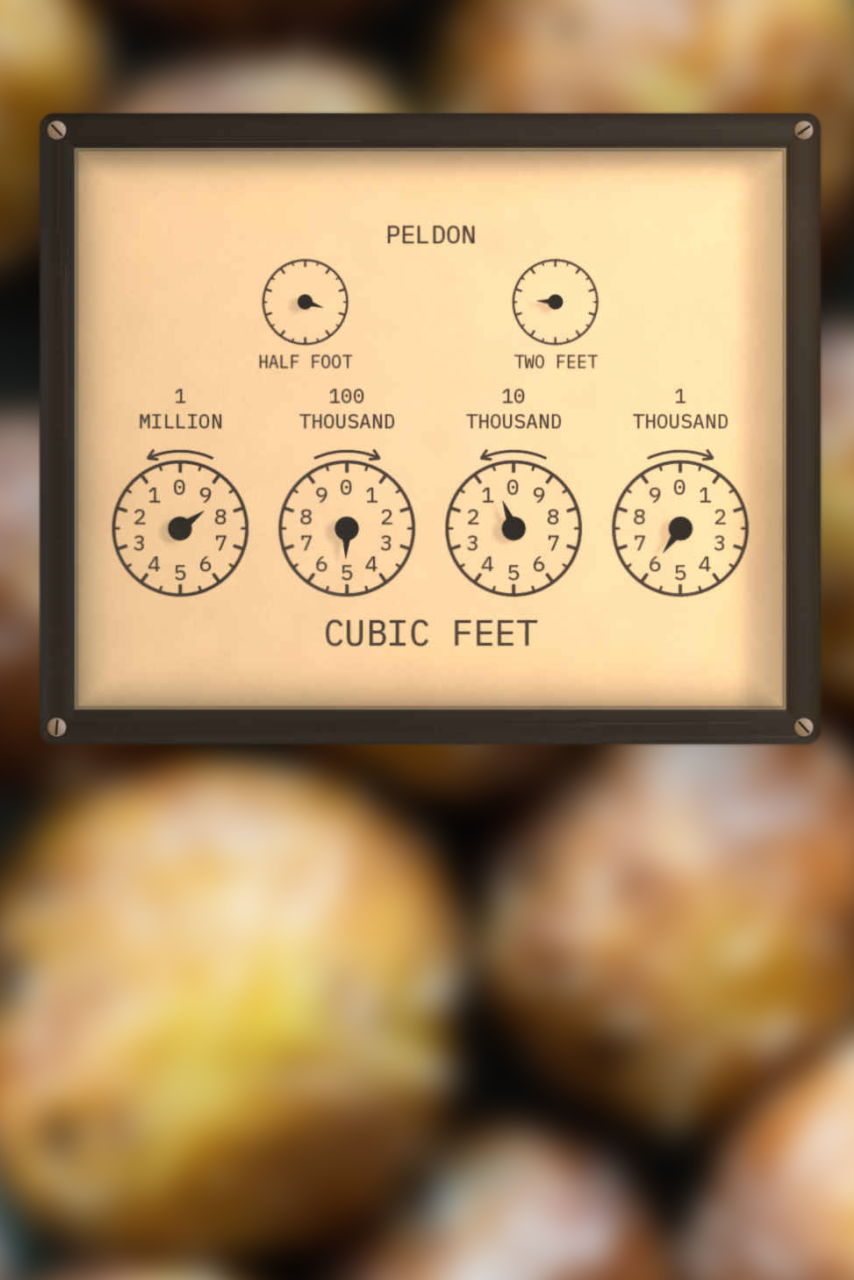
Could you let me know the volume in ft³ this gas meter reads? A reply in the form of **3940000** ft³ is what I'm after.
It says **850600** ft³
